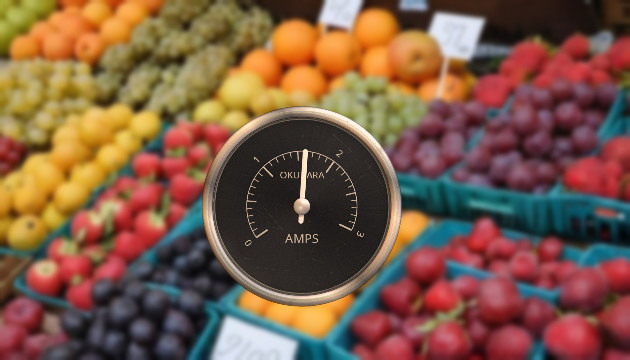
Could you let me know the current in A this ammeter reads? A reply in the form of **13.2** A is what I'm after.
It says **1.6** A
